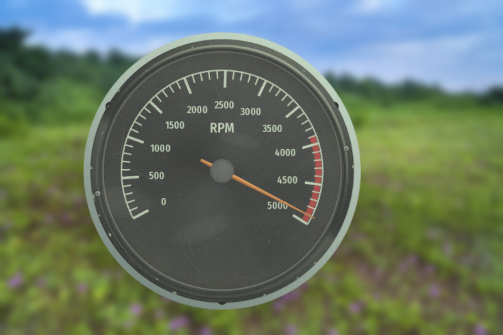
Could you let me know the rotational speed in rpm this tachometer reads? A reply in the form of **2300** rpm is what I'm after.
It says **4900** rpm
